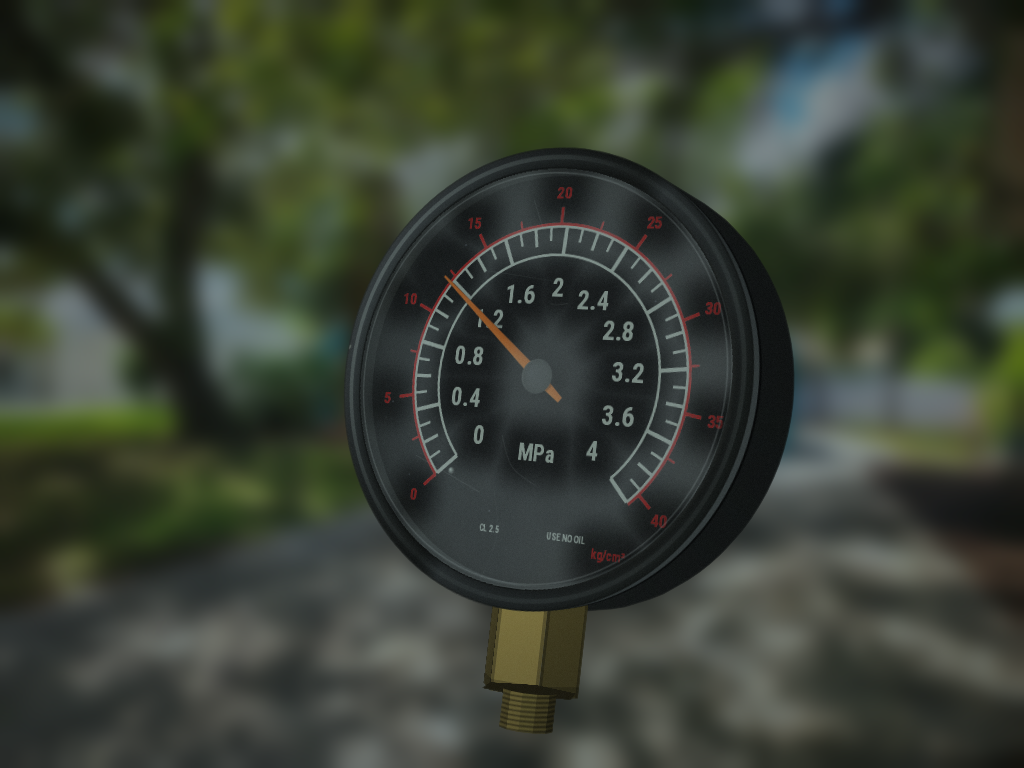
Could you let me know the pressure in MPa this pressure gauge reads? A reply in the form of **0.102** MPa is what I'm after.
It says **1.2** MPa
